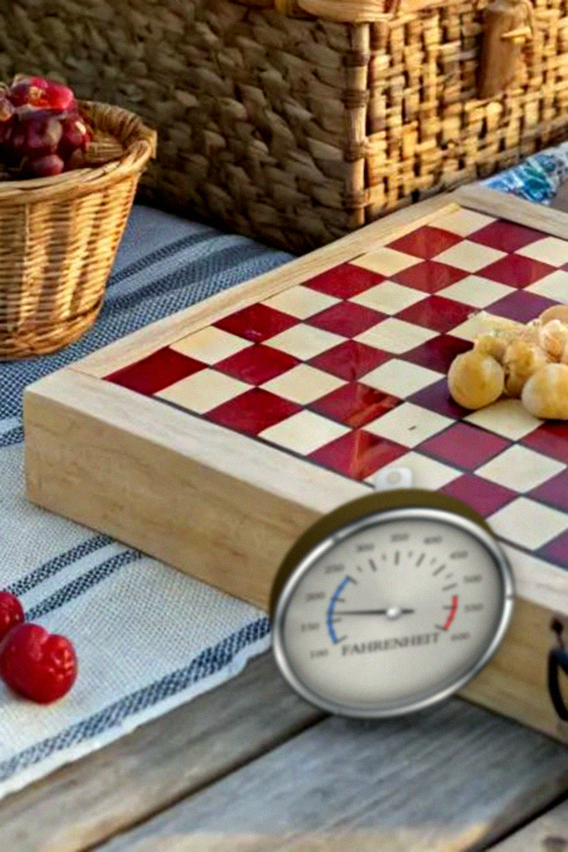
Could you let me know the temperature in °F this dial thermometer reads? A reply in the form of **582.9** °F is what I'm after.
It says **175** °F
